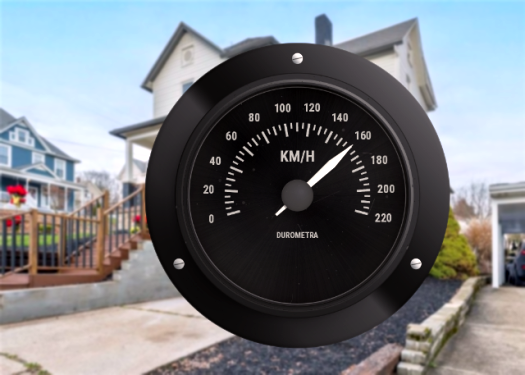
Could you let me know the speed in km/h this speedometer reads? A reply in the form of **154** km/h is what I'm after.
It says **160** km/h
